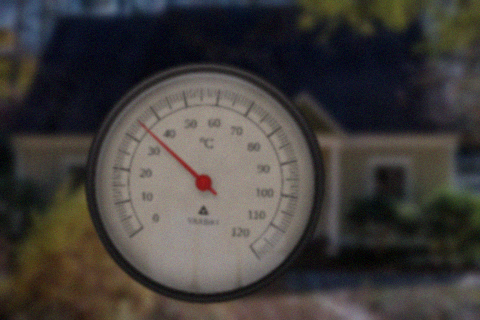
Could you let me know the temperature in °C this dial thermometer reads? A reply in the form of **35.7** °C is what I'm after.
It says **35** °C
